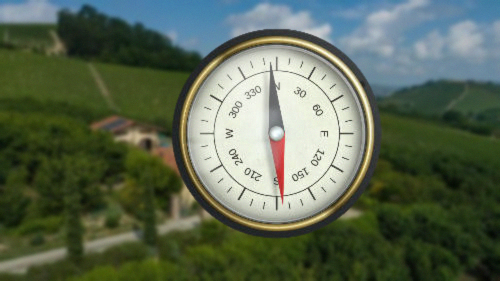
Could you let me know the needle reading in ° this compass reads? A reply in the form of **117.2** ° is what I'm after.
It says **175** °
